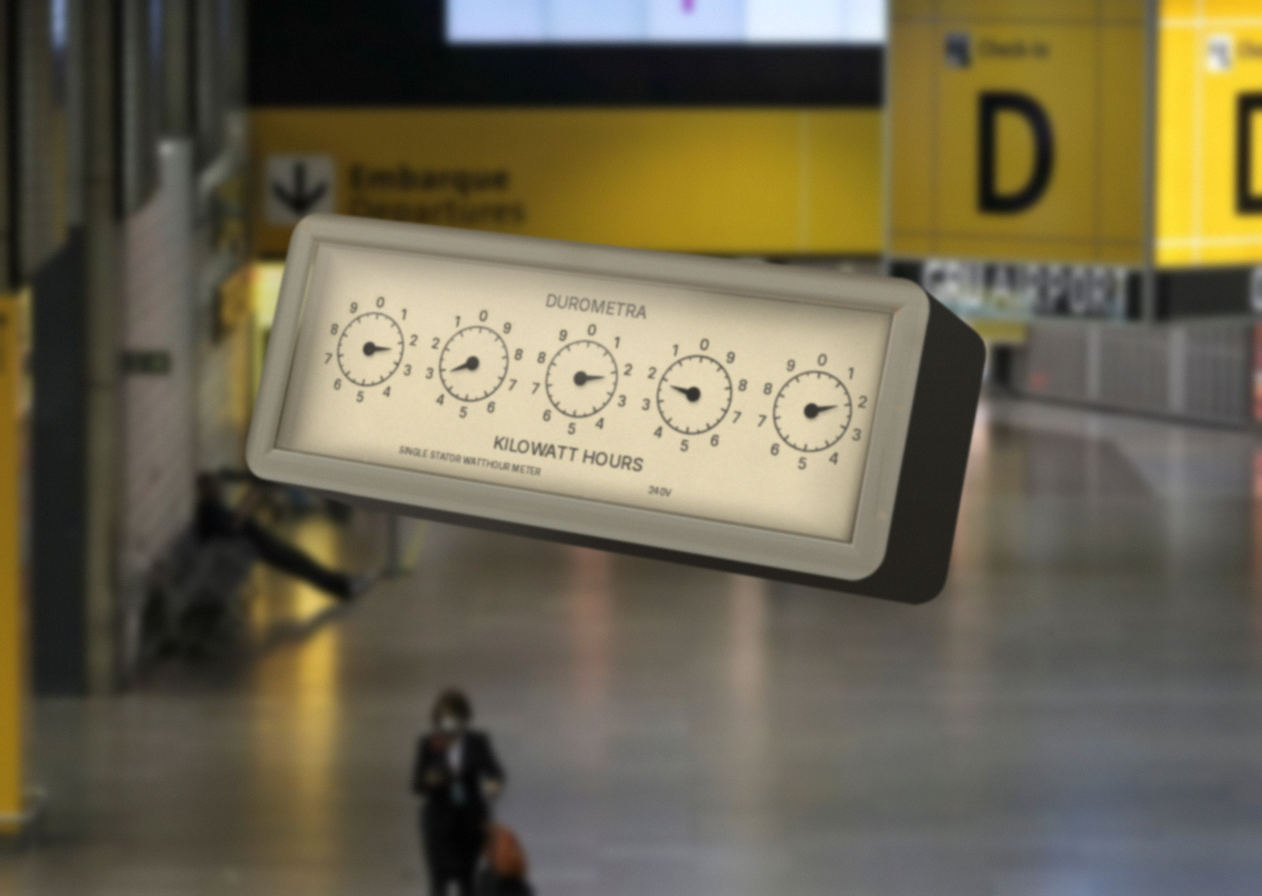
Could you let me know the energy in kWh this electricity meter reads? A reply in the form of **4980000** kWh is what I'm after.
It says **23222** kWh
